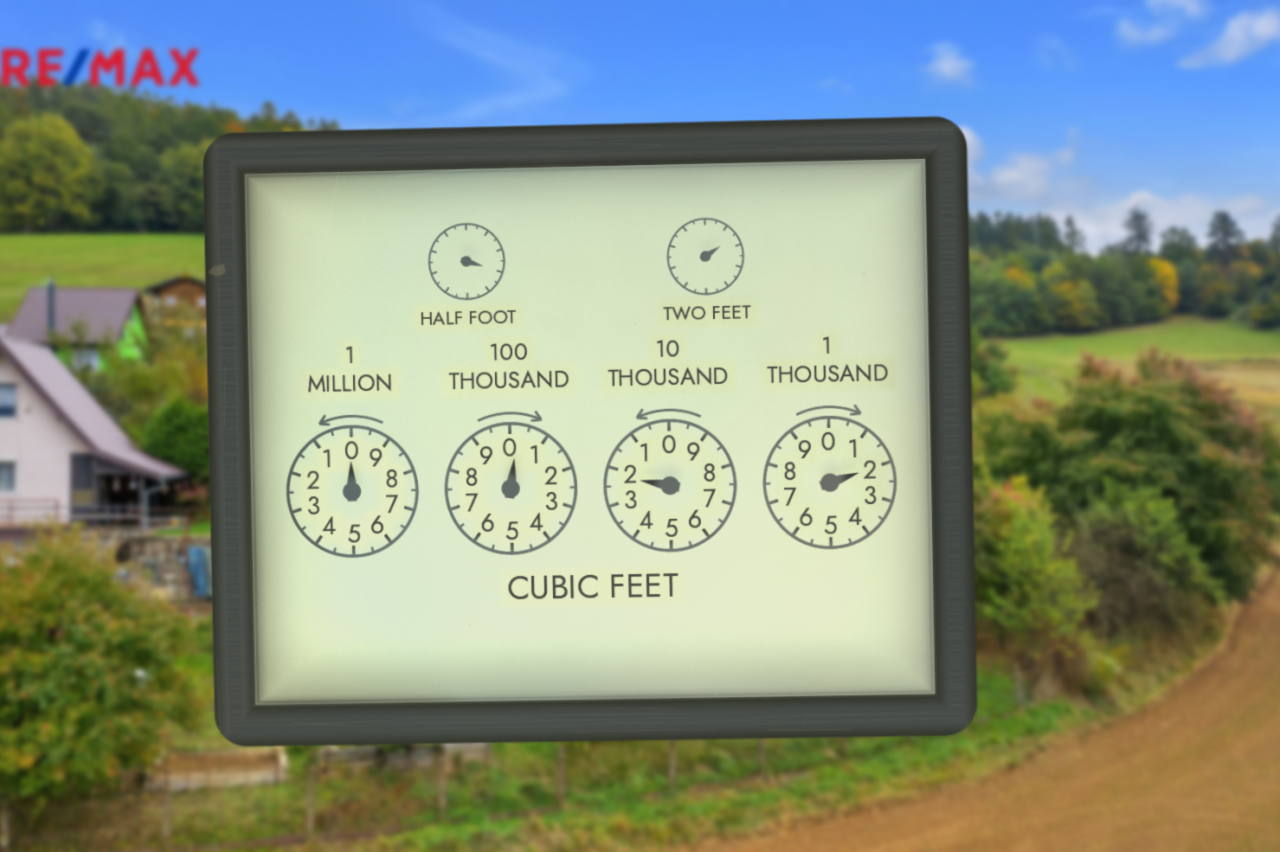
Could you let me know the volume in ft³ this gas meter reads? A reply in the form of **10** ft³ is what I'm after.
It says **2200** ft³
